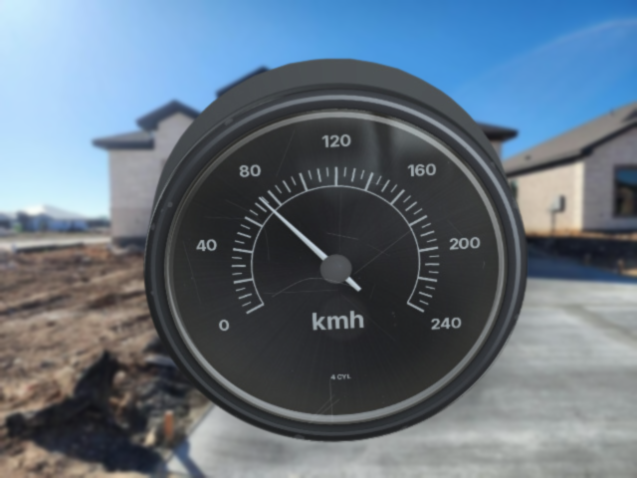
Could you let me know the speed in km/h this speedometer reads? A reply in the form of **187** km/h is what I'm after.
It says **75** km/h
